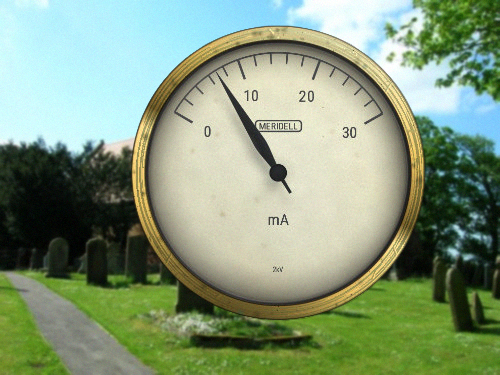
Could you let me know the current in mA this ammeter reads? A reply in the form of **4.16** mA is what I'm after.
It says **7** mA
